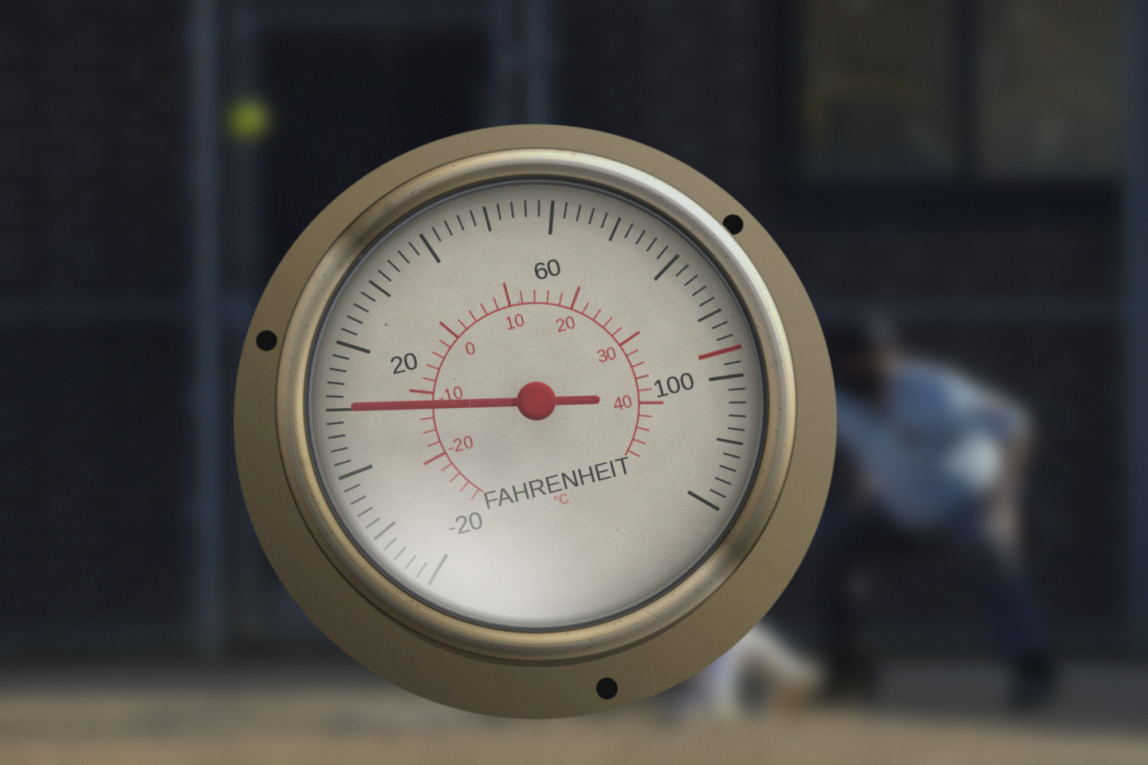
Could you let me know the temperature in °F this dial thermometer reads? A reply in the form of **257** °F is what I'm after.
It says **10** °F
